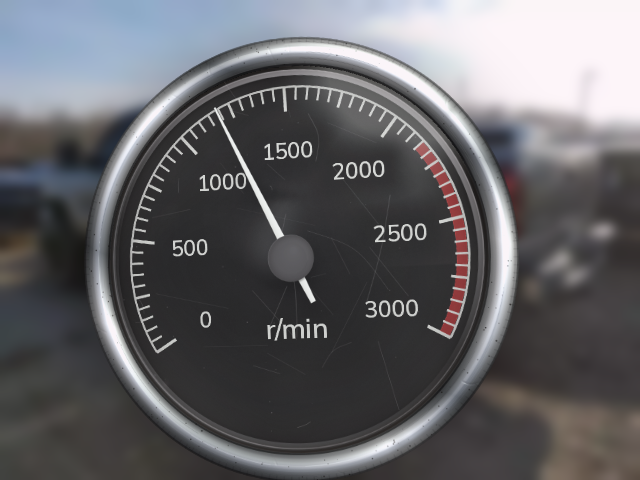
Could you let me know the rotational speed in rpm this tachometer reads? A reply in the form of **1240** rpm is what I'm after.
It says **1200** rpm
